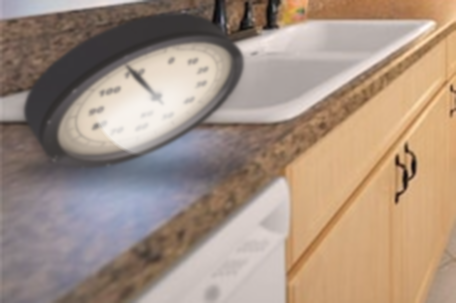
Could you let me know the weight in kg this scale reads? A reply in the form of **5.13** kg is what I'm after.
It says **110** kg
